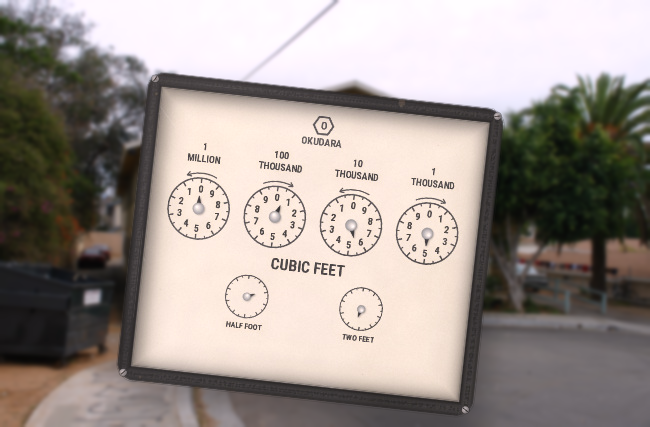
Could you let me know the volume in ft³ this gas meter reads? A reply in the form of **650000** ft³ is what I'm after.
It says **5500** ft³
